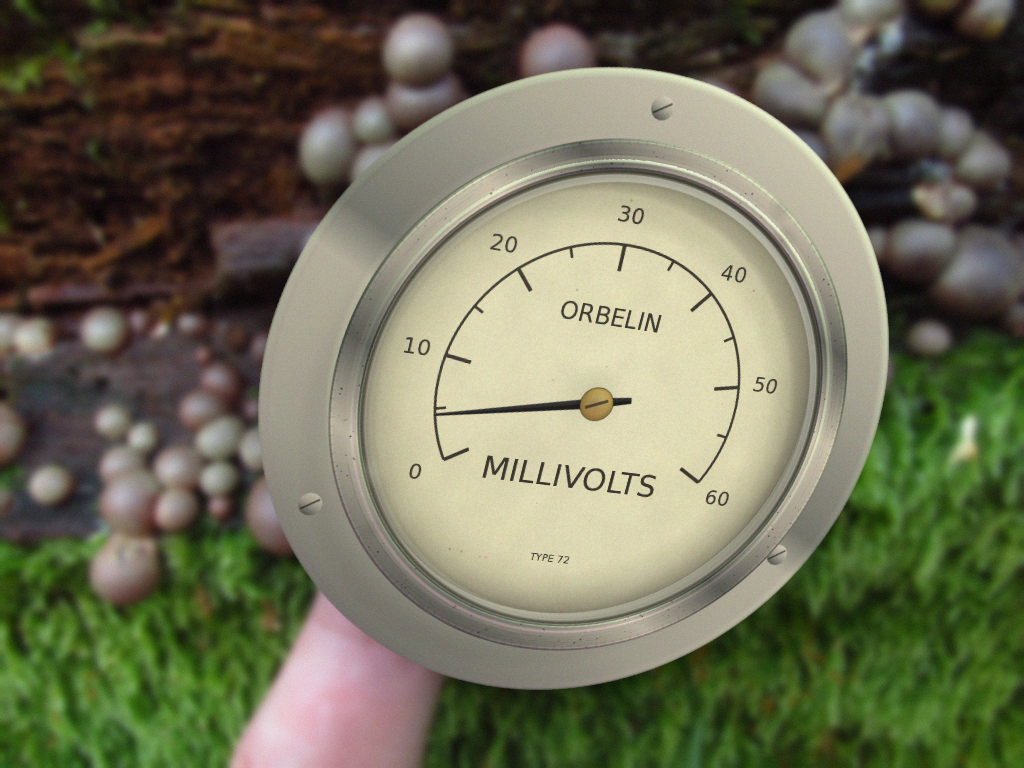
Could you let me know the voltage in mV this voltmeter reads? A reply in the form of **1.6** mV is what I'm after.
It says **5** mV
